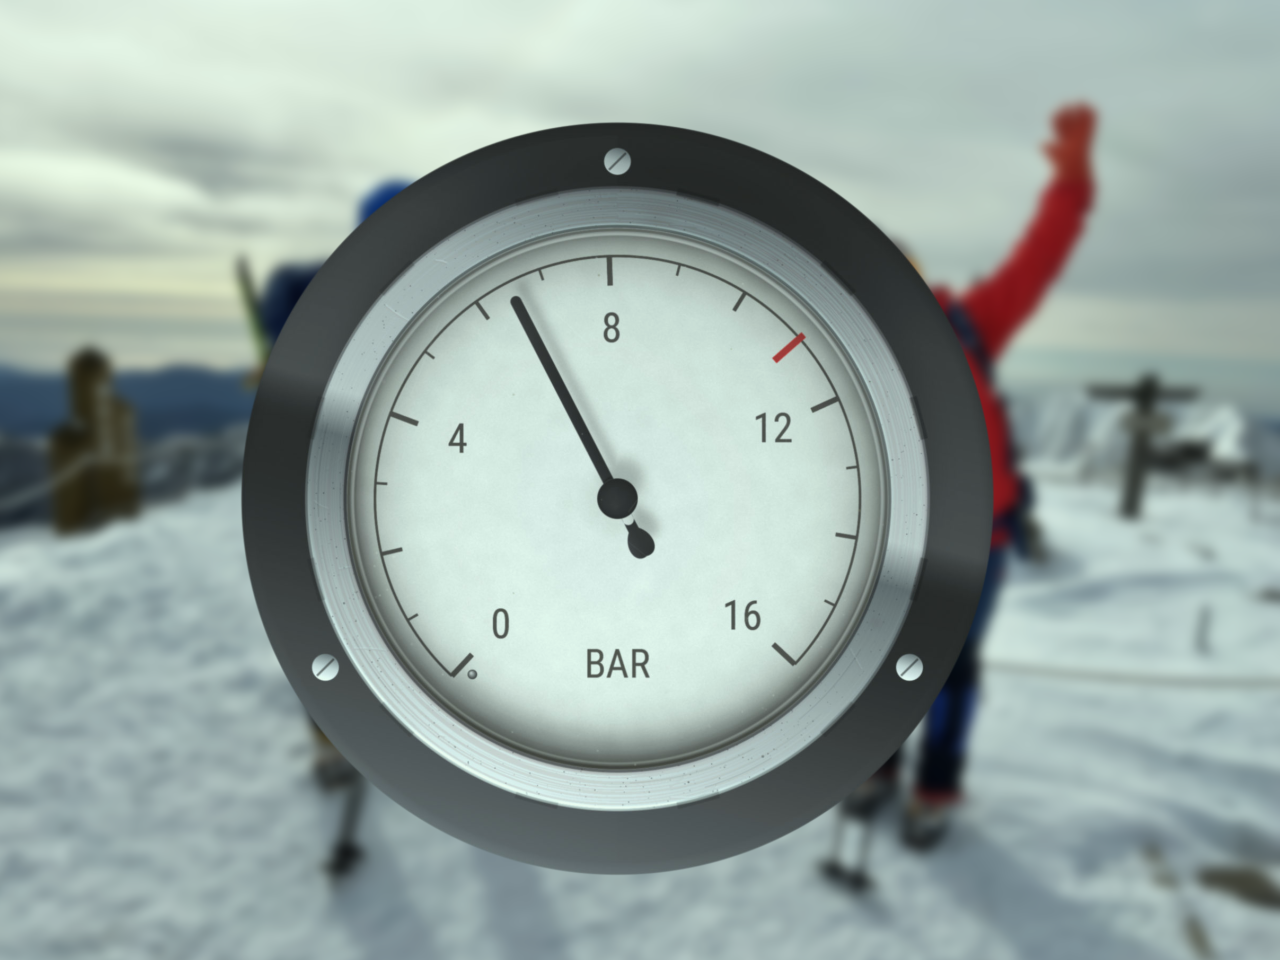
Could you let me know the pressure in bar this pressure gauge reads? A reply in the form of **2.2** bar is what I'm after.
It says **6.5** bar
